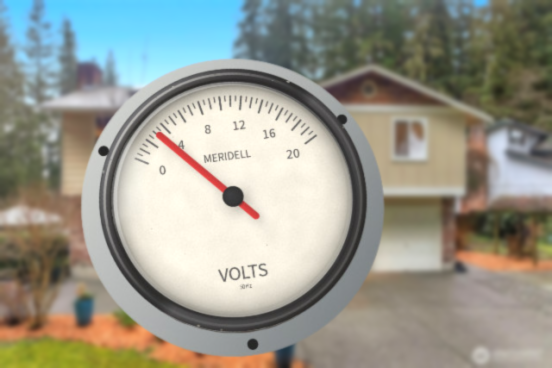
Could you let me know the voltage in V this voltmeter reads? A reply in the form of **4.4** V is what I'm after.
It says **3** V
